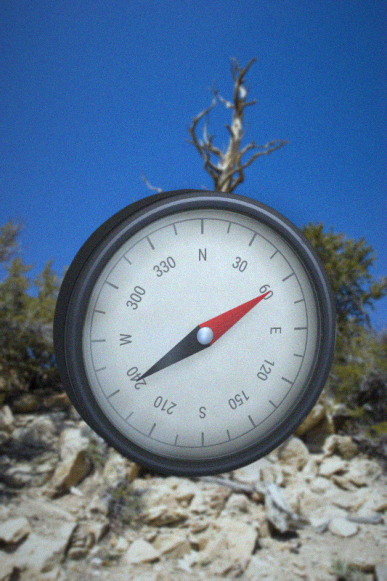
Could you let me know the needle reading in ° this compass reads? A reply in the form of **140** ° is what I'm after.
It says **60** °
